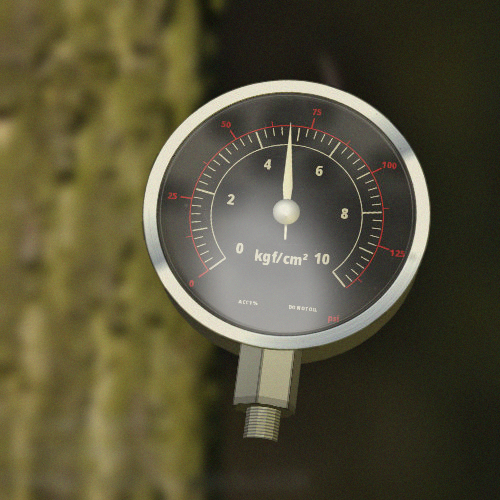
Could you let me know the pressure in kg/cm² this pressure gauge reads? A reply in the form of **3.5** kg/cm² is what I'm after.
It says **4.8** kg/cm²
